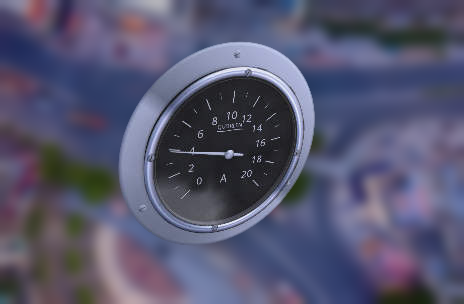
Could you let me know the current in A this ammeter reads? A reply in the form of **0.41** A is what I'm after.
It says **4** A
